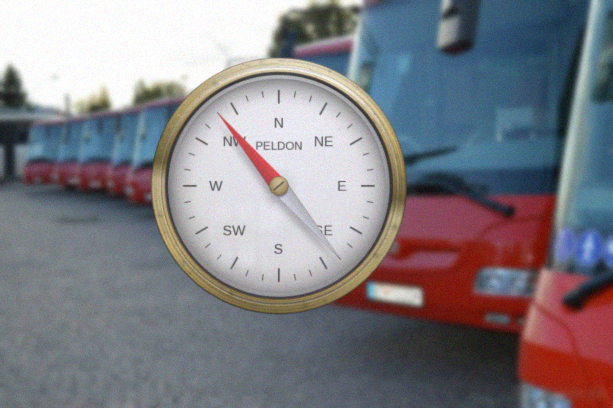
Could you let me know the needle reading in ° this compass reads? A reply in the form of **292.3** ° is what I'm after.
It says **320** °
